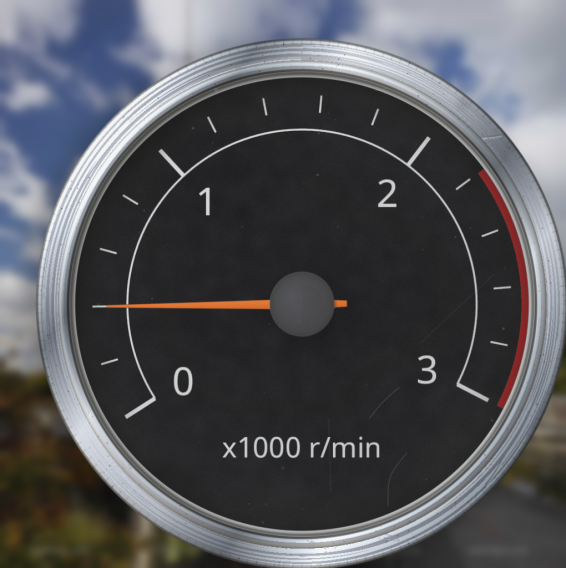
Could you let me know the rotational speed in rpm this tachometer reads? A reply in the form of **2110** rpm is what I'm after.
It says **400** rpm
